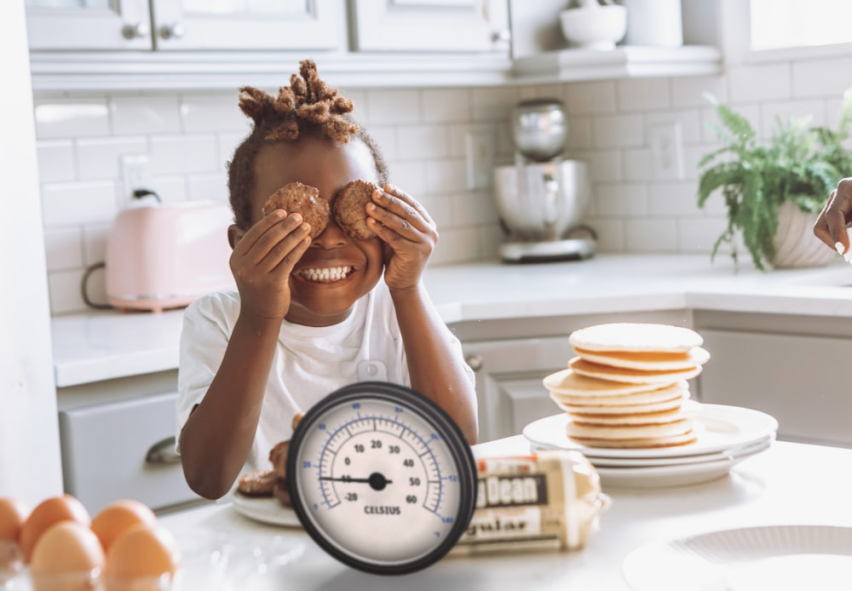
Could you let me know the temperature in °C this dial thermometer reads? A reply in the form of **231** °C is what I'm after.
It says **-10** °C
